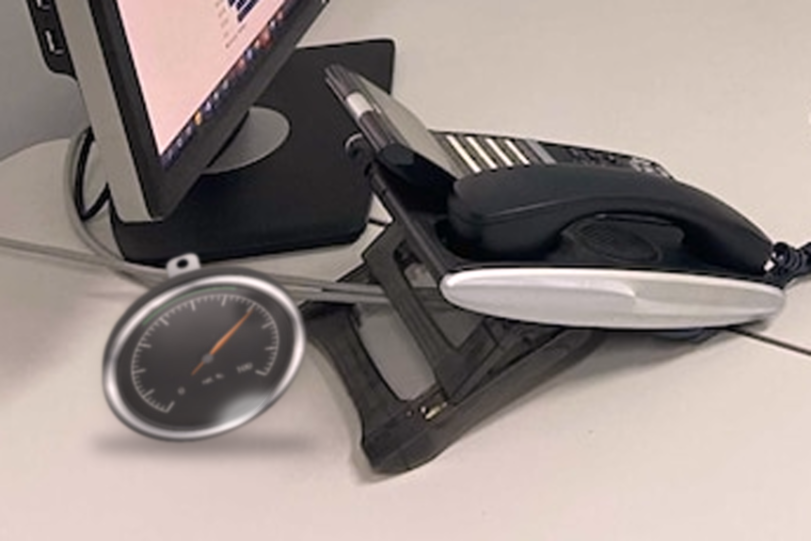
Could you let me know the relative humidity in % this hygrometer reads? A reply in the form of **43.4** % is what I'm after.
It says **70** %
